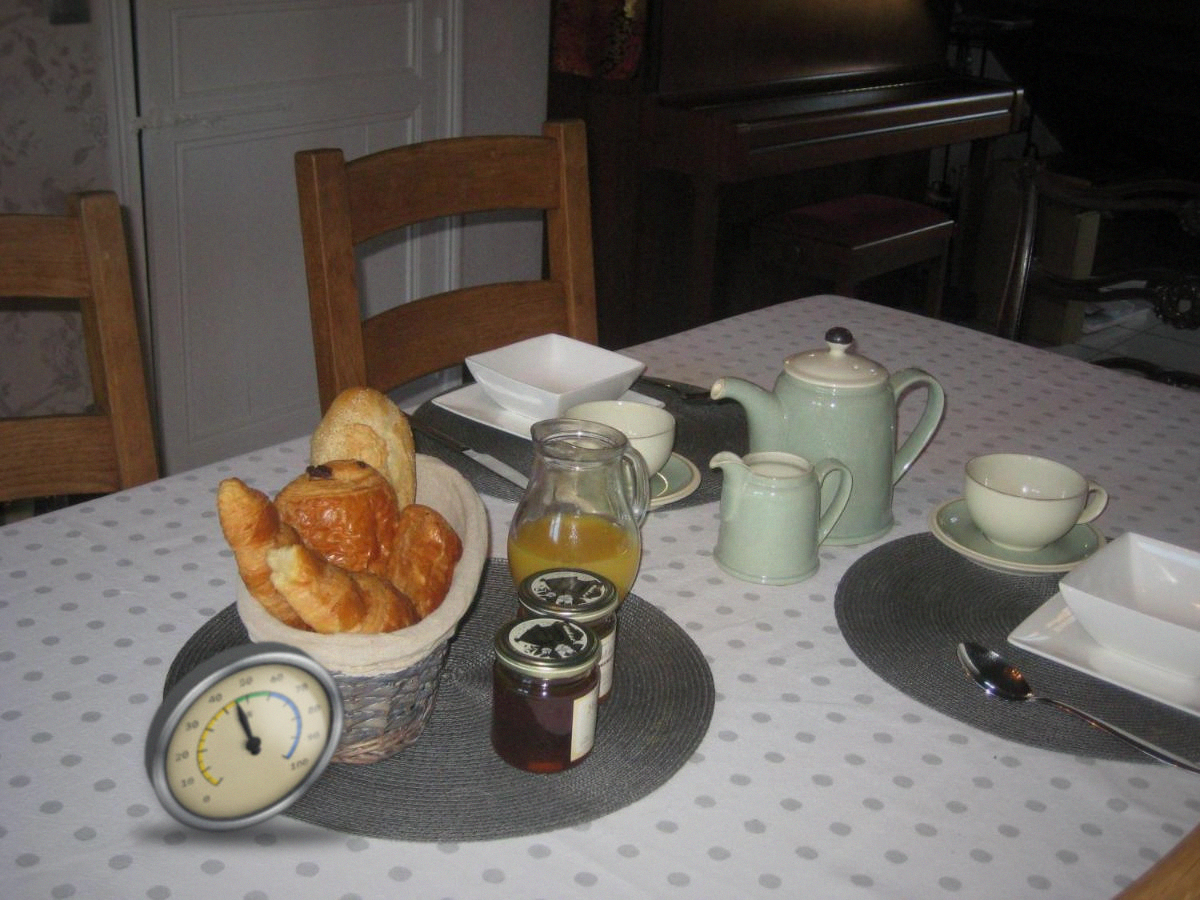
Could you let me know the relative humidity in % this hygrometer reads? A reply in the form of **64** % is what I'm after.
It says **45** %
